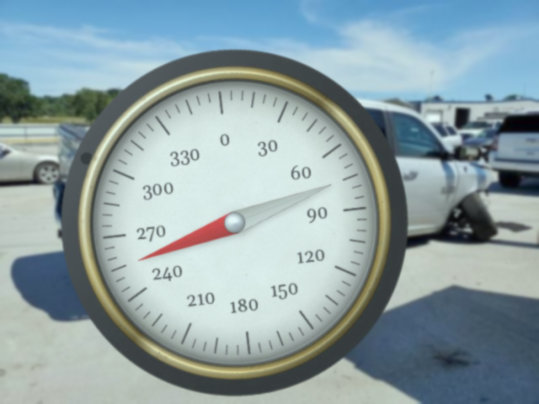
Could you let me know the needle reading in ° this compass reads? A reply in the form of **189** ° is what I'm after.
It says **255** °
